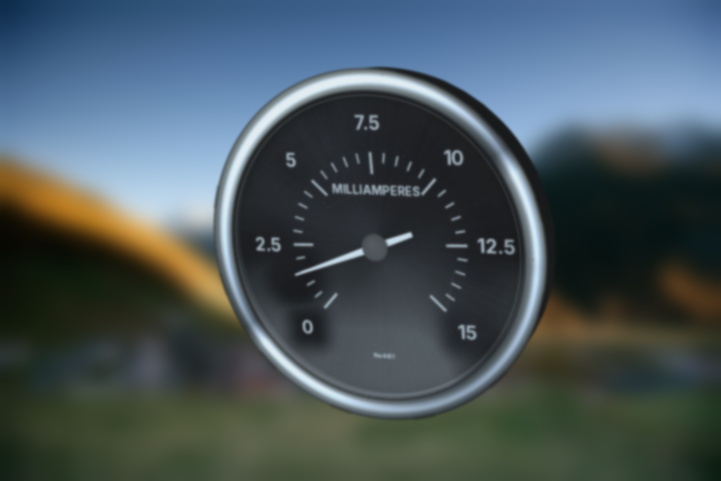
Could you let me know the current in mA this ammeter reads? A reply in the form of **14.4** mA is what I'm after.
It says **1.5** mA
